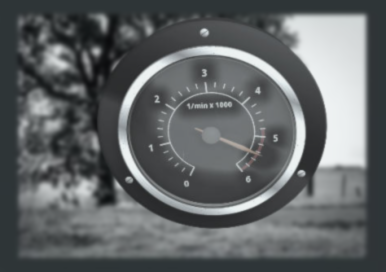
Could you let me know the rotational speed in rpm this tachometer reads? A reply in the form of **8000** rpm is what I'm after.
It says **5400** rpm
